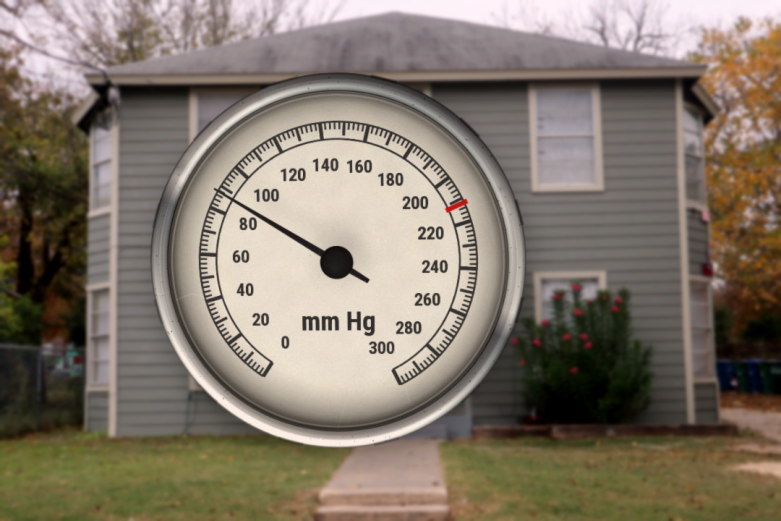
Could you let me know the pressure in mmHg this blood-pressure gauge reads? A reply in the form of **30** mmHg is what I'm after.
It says **88** mmHg
